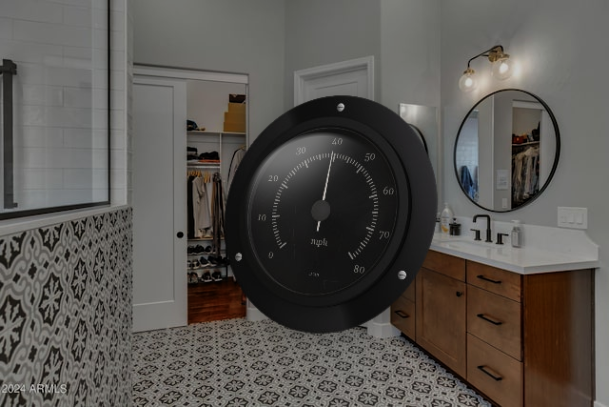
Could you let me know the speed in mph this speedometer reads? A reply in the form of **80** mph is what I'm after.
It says **40** mph
